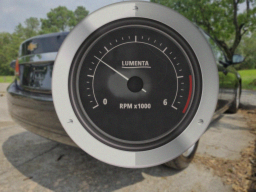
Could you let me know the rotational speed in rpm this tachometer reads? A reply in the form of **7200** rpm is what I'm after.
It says **1600** rpm
